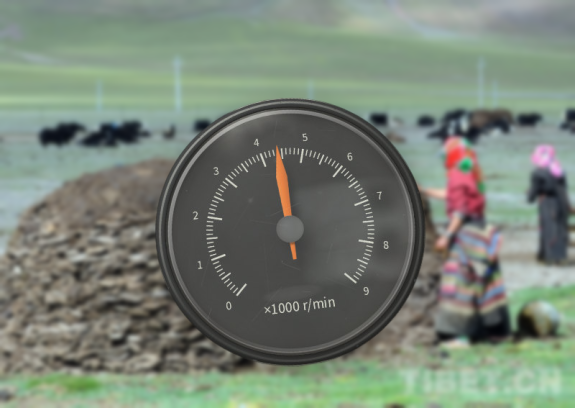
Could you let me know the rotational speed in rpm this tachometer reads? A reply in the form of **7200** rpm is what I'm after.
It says **4400** rpm
